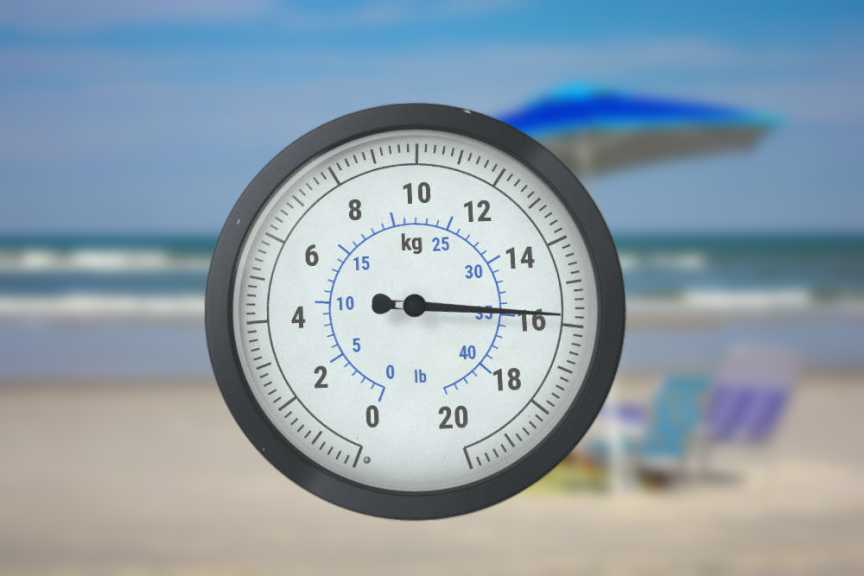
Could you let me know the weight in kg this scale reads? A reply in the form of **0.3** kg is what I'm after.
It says **15.8** kg
